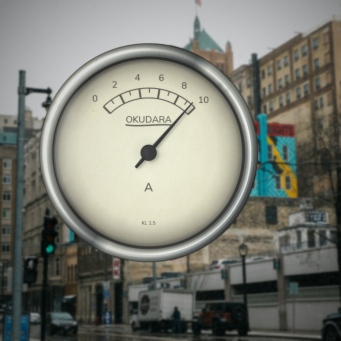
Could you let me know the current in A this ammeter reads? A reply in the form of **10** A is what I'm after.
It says **9.5** A
